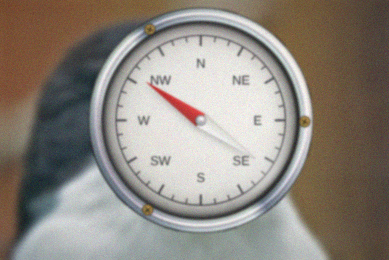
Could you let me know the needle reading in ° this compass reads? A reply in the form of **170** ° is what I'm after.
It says **305** °
